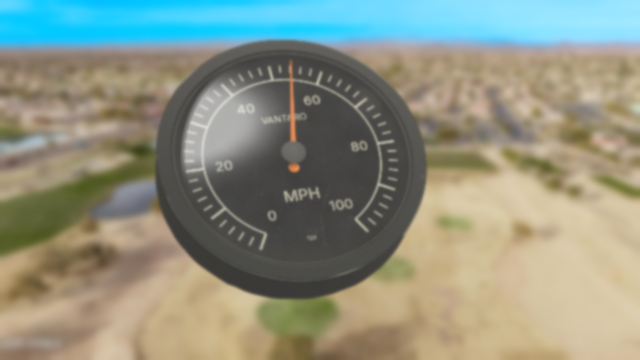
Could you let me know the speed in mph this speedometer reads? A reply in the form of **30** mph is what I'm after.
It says **54** mph
